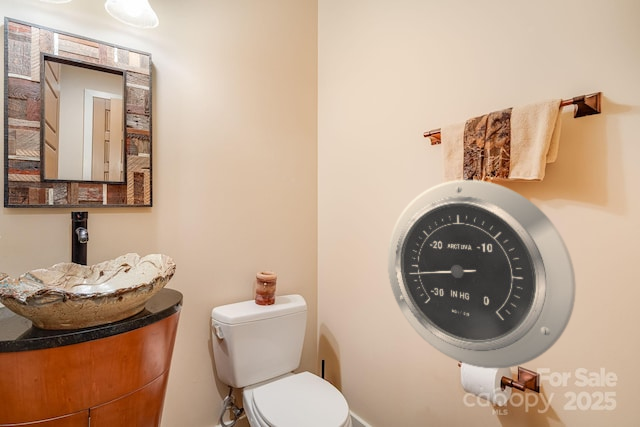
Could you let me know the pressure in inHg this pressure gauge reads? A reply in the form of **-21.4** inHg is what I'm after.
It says **-26** inHg
